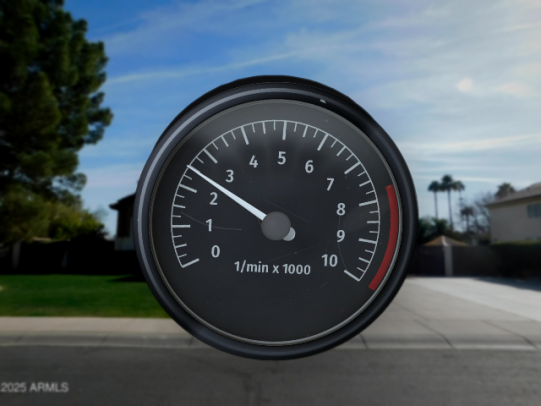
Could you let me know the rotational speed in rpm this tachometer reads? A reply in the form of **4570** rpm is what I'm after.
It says **2500** rpm
